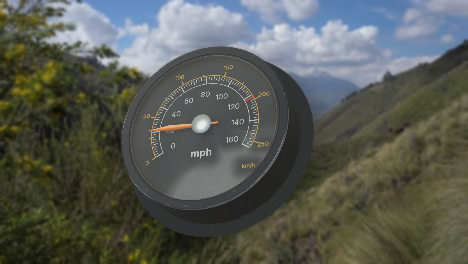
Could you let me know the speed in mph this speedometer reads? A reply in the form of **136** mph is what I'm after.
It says **20** mph
